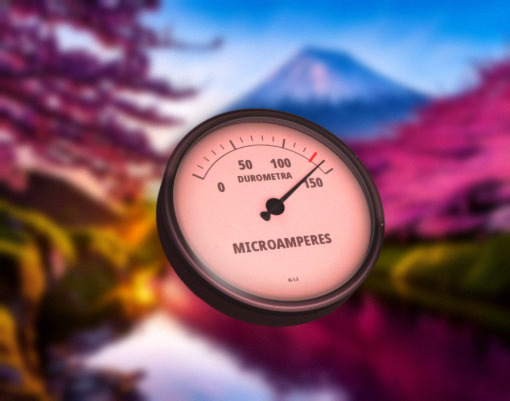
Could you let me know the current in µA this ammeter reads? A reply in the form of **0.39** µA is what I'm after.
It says **140** µA
